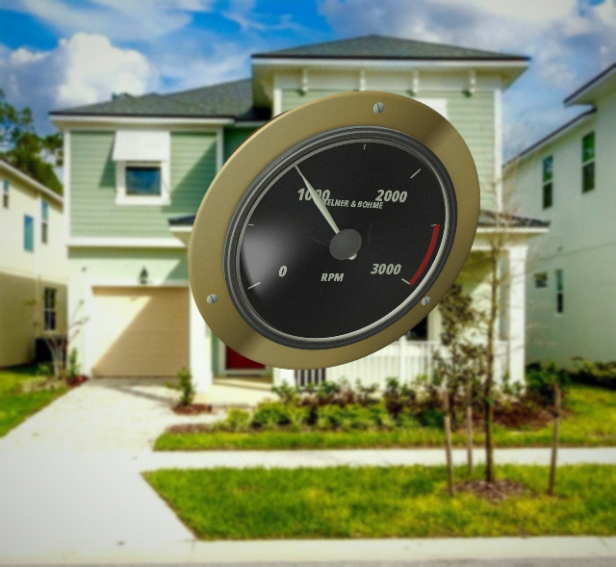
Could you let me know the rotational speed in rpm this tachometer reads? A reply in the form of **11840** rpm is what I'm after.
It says **1000** rpm
